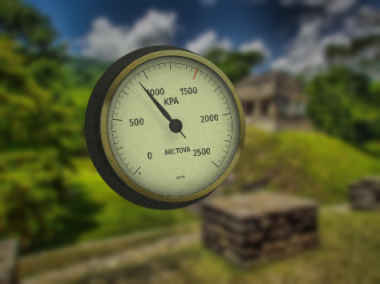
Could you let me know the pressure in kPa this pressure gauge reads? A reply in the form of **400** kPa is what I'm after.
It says **900** kPa
